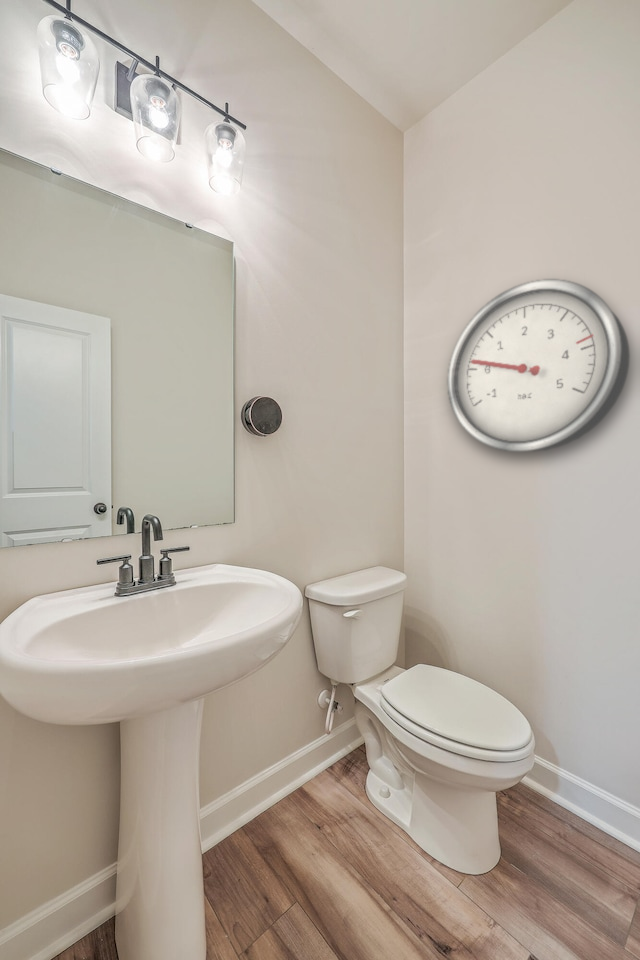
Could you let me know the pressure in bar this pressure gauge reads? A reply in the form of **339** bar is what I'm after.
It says **0.2** bar
